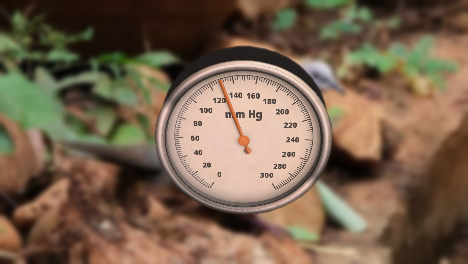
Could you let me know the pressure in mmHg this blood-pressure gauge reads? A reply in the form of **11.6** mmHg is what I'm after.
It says **130** mmHg
